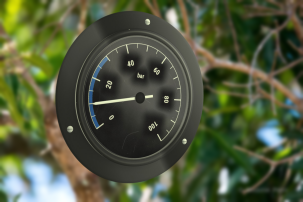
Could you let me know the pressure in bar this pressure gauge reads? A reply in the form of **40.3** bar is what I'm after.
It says **10** bar
